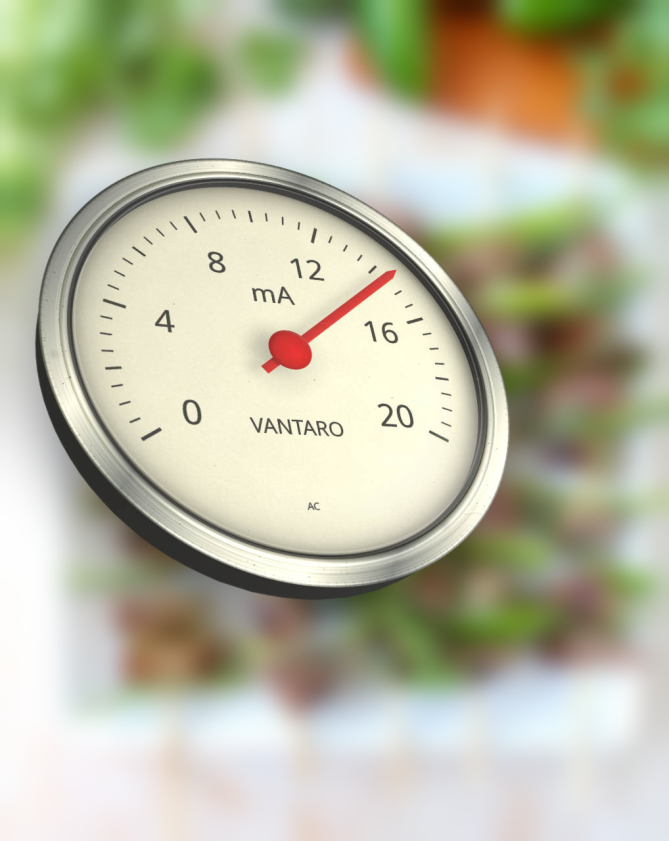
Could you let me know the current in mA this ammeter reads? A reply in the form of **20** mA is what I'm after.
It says **14.5** mA
